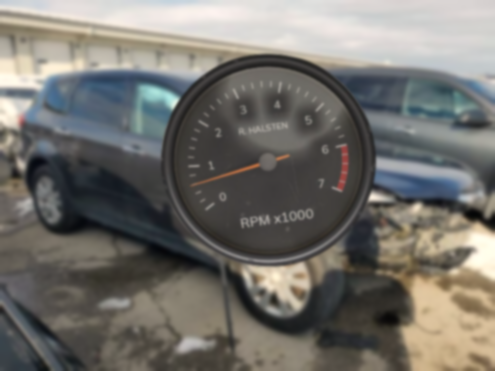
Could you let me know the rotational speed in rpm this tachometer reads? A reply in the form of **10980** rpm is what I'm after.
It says **600** rpm
